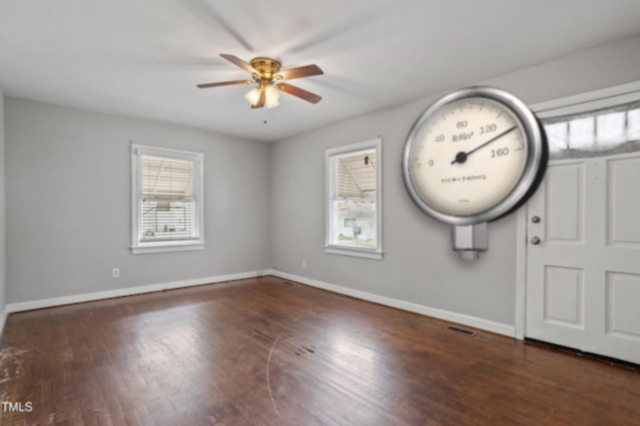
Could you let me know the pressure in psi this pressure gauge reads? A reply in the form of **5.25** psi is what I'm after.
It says **140** psi
